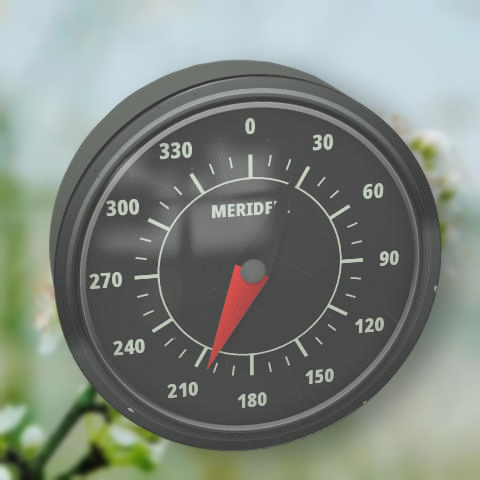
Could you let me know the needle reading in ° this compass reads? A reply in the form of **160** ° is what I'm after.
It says **205** °
